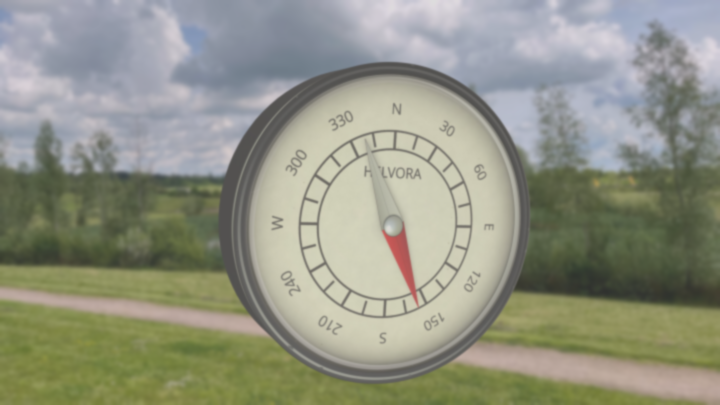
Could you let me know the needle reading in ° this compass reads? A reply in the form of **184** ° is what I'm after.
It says **157.5** °
